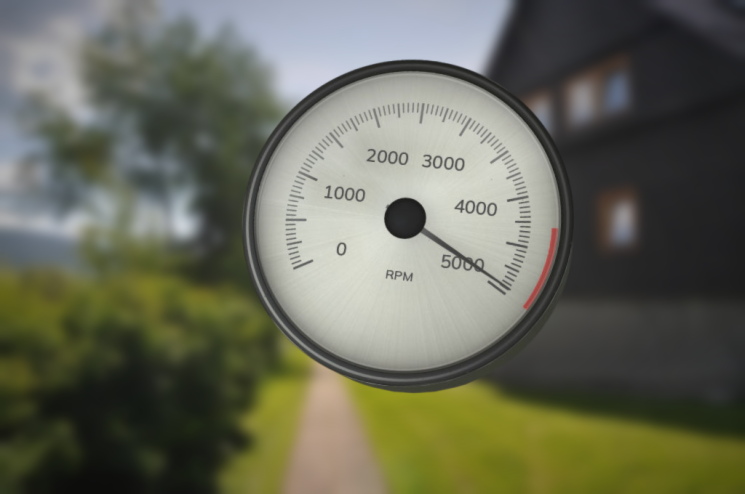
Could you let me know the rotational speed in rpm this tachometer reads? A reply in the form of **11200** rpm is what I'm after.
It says **4950** rpm
